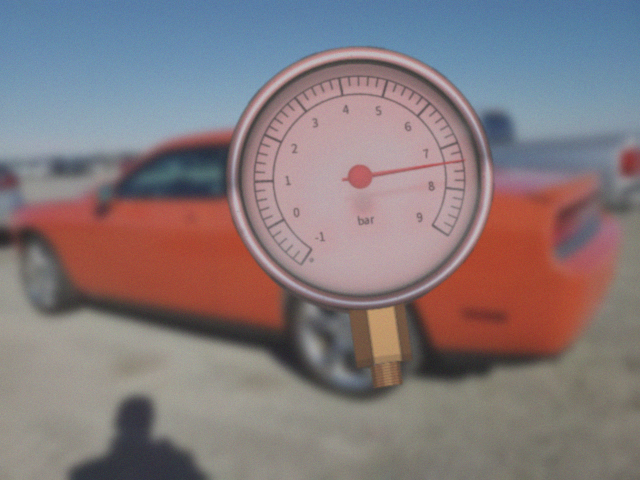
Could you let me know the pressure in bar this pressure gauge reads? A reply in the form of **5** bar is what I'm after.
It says **7.4** bar
